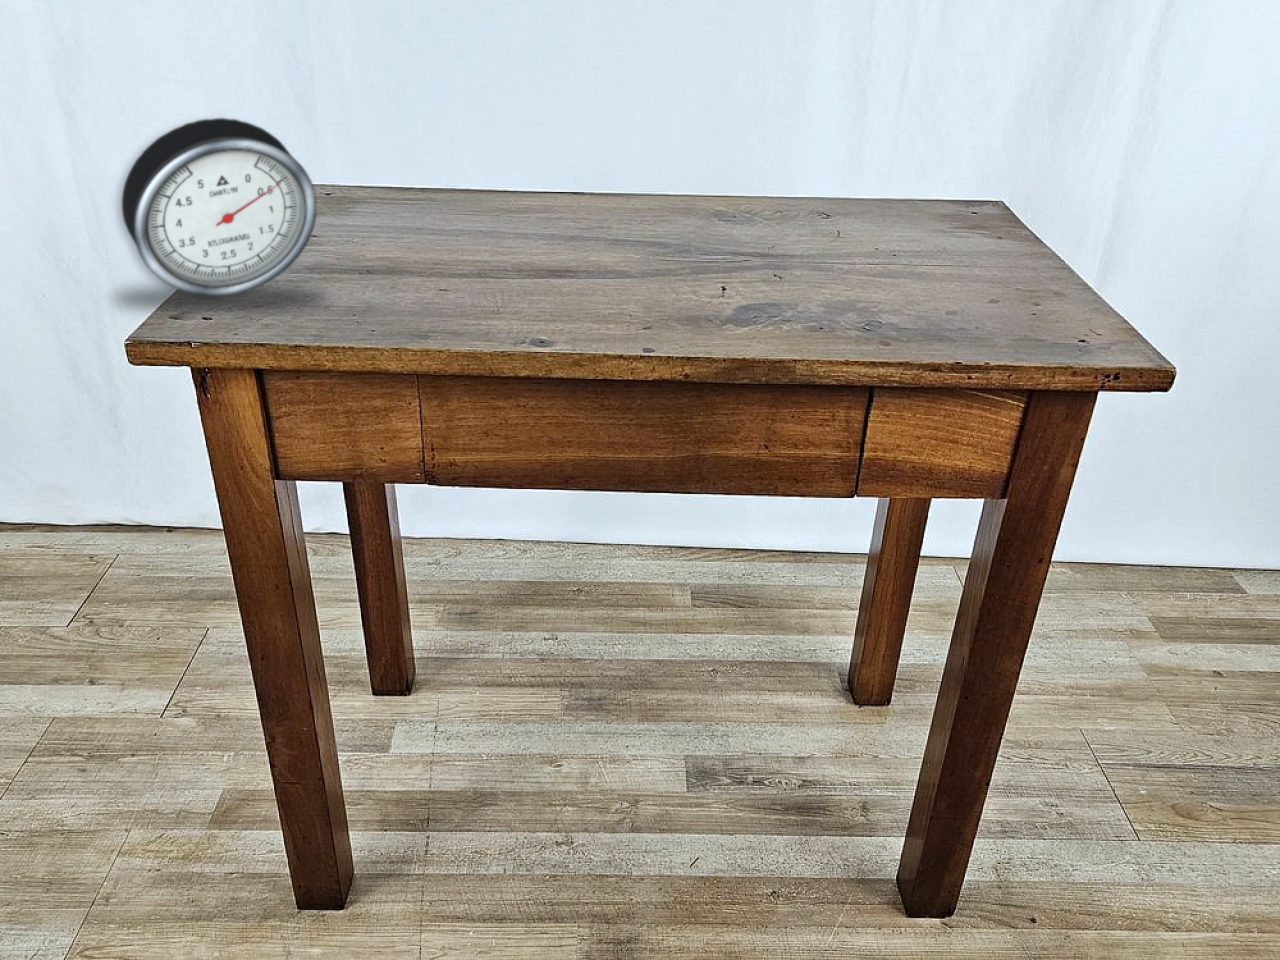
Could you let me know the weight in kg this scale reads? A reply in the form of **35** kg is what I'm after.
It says **0.5** kg
